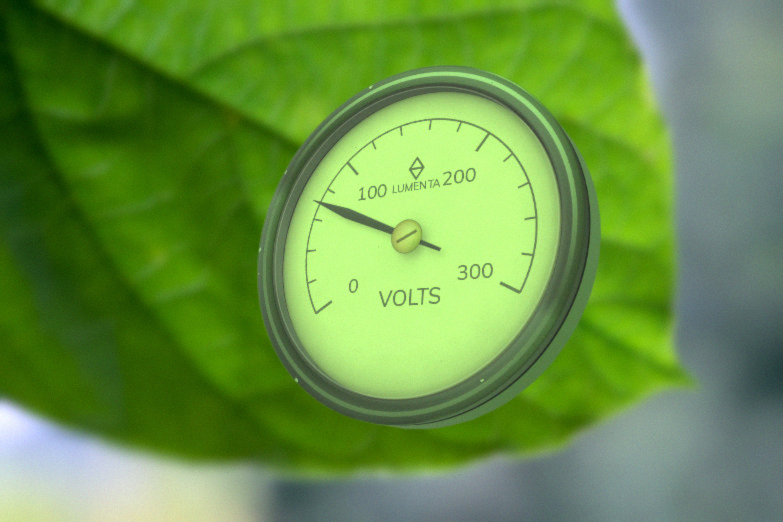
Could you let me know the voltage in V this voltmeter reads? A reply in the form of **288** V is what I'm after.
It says **70** V
